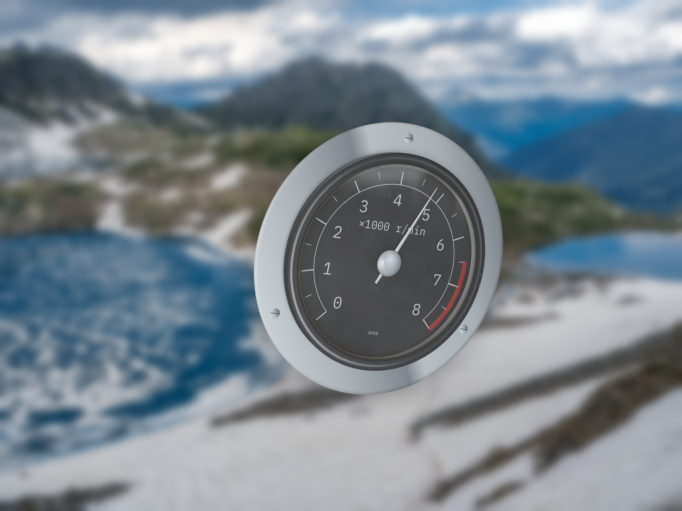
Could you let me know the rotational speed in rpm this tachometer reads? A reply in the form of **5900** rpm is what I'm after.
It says **4750** rpm
